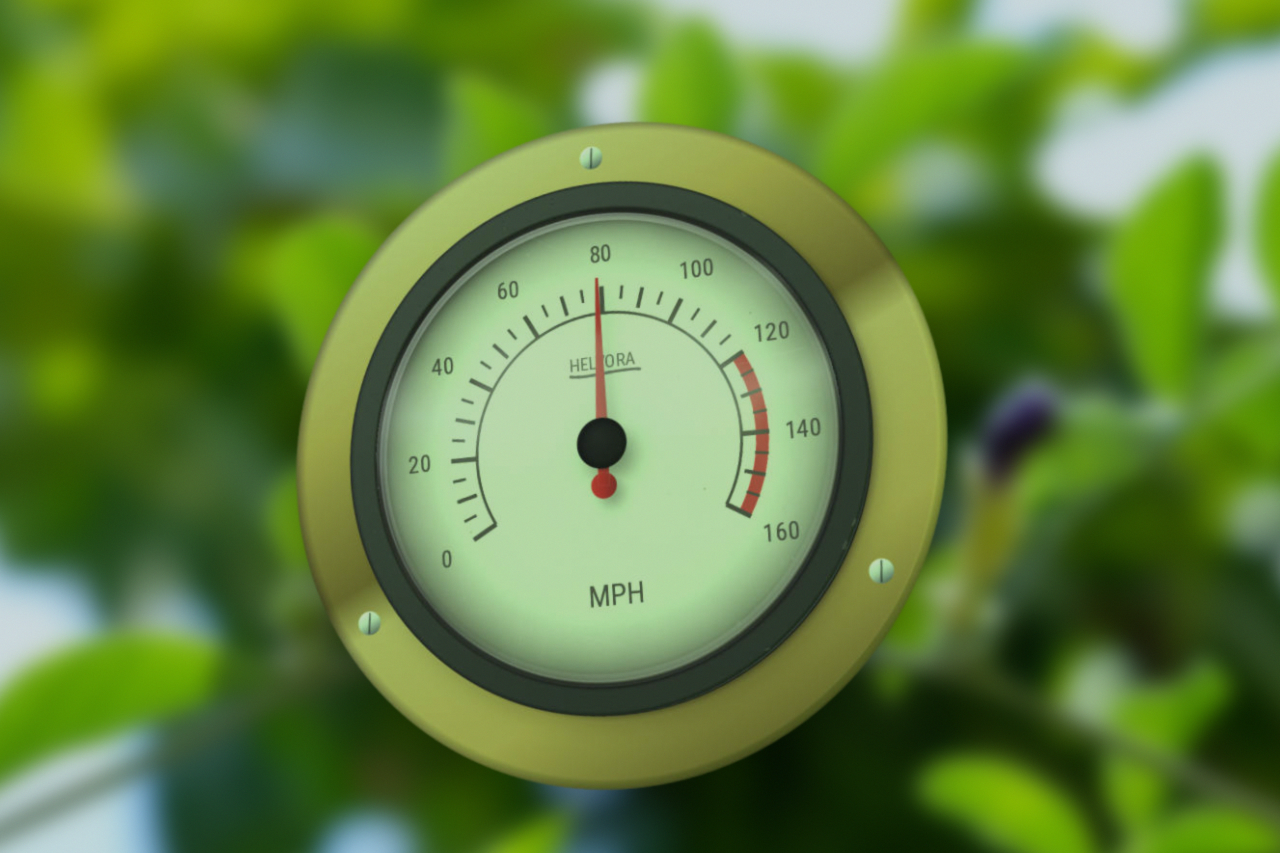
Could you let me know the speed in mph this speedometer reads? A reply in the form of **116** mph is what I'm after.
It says **80** mph
